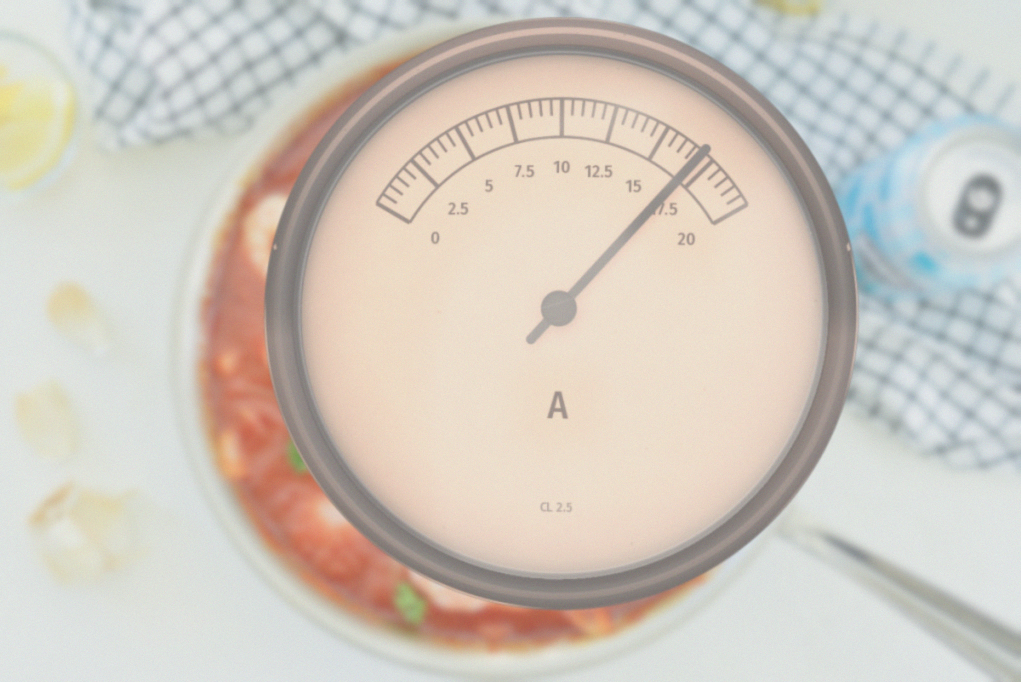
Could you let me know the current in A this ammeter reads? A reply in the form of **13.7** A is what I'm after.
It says **17** A
